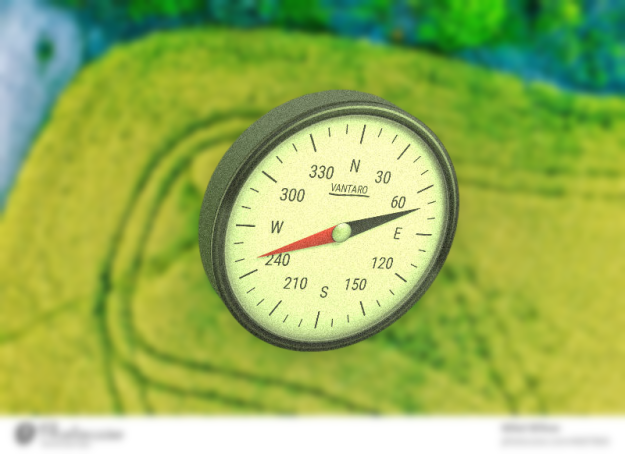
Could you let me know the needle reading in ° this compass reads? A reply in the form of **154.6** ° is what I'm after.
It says **250** °
